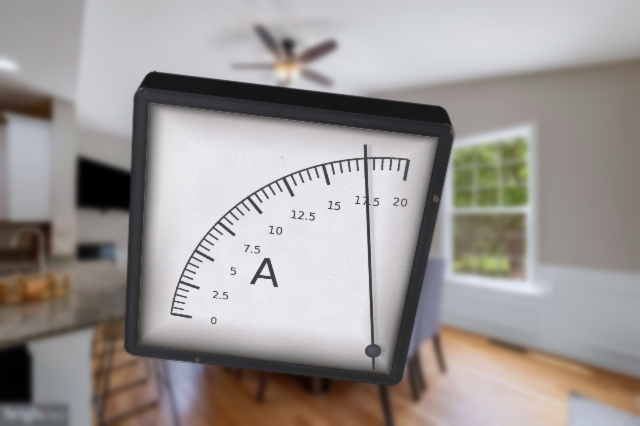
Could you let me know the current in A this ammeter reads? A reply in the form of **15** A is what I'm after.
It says **17.5** A
